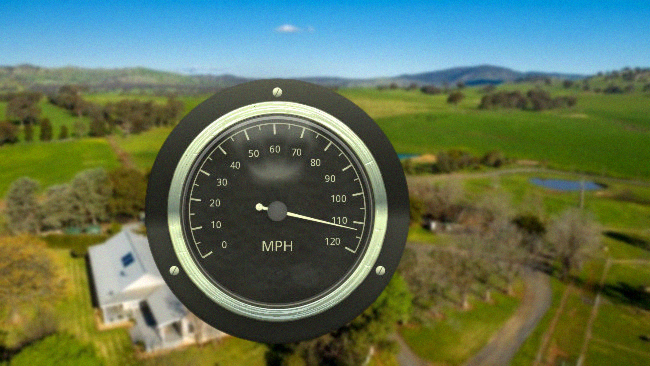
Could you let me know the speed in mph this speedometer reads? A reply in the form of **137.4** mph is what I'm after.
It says **112.5** mph
